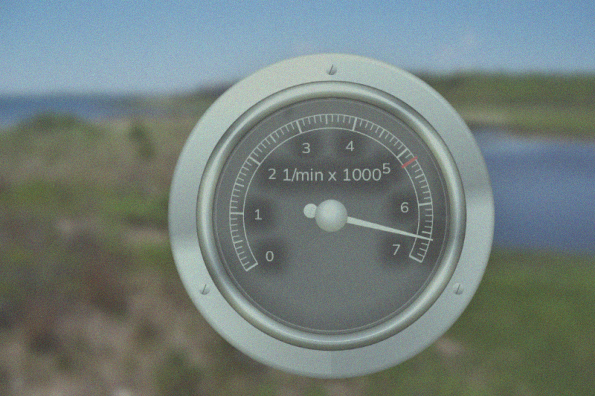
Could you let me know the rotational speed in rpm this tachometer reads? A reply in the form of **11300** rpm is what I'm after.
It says **6600** rpm
